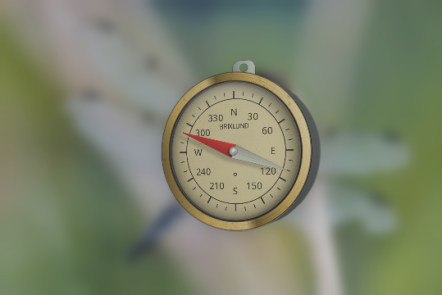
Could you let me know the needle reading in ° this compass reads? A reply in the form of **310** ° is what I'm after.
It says **290** °
